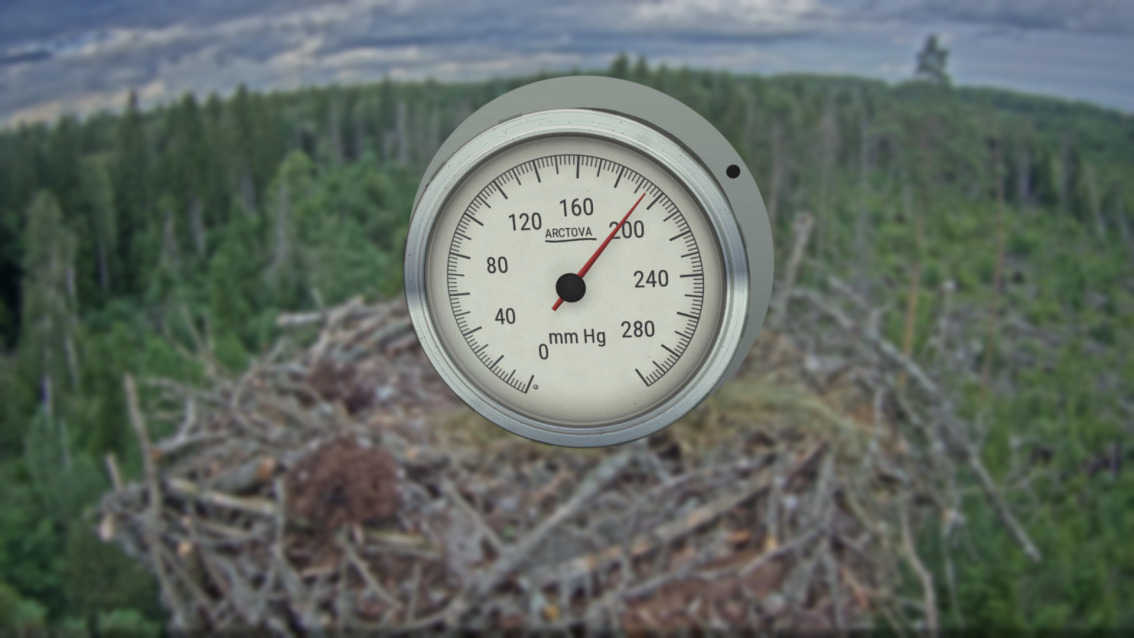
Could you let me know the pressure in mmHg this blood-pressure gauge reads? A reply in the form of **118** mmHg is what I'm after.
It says **194** mmHg
